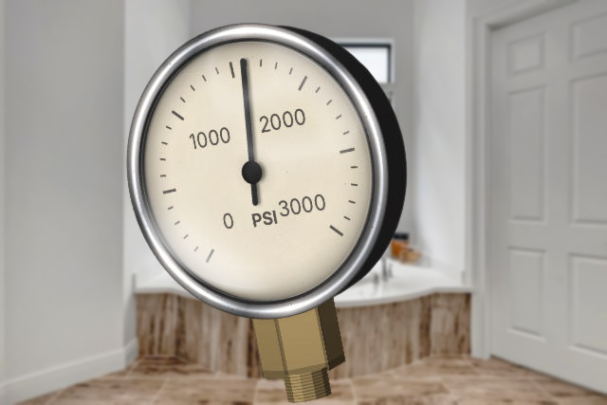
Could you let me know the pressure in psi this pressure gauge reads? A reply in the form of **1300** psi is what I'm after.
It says **1600** psi
